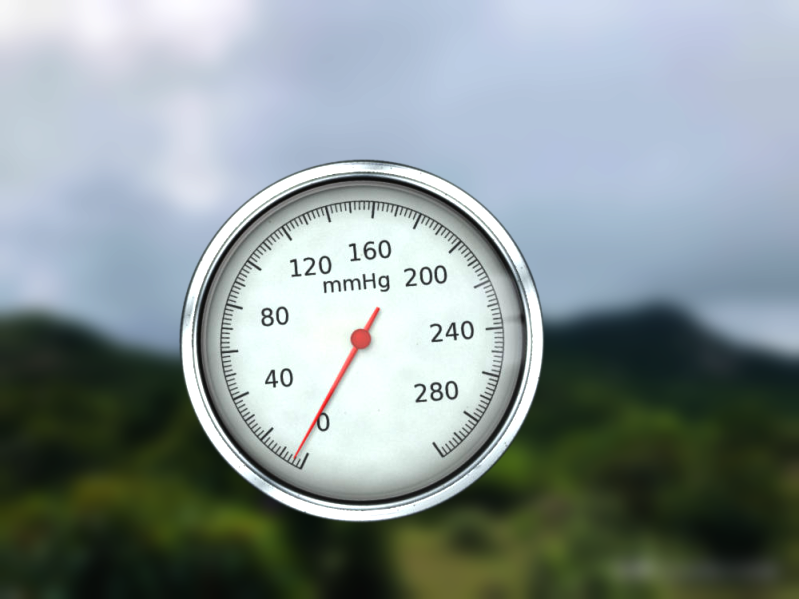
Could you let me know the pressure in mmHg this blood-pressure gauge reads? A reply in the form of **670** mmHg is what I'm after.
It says **4** mmHg
